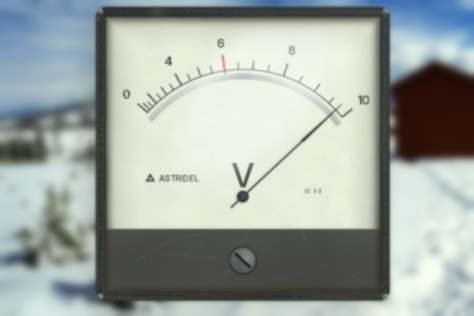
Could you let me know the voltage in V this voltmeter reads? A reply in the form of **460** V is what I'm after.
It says **9.75** V
